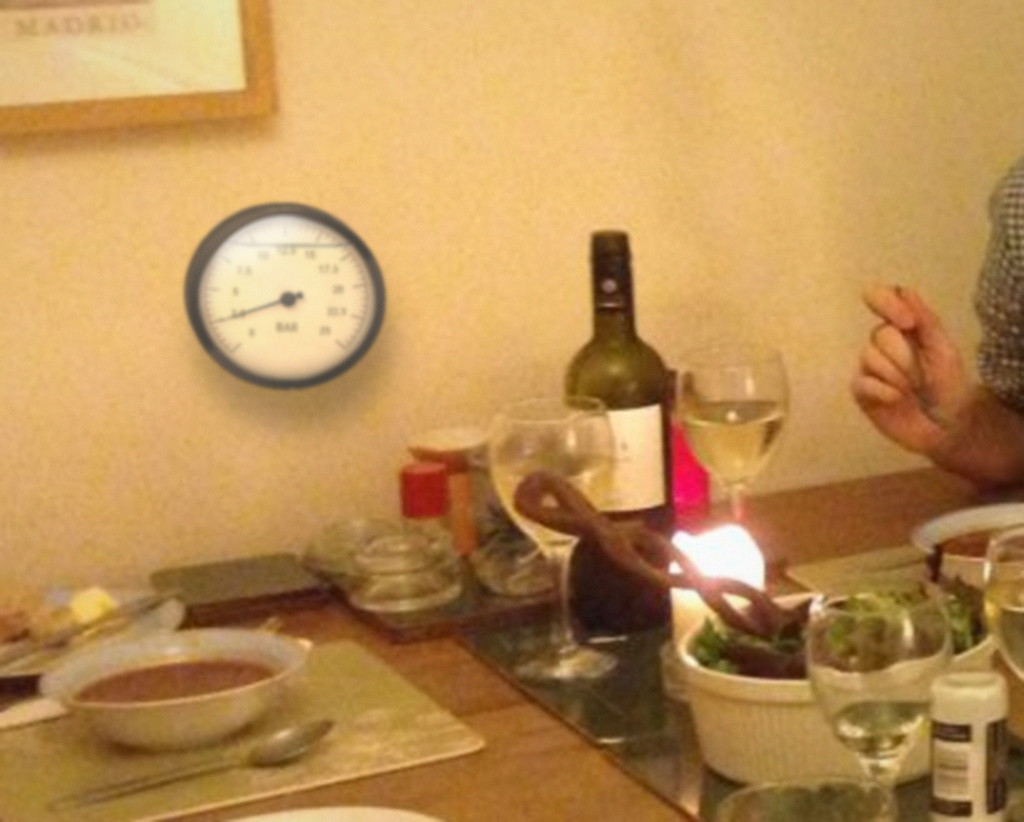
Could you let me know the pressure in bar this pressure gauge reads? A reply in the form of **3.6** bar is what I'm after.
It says **2.5** bar
